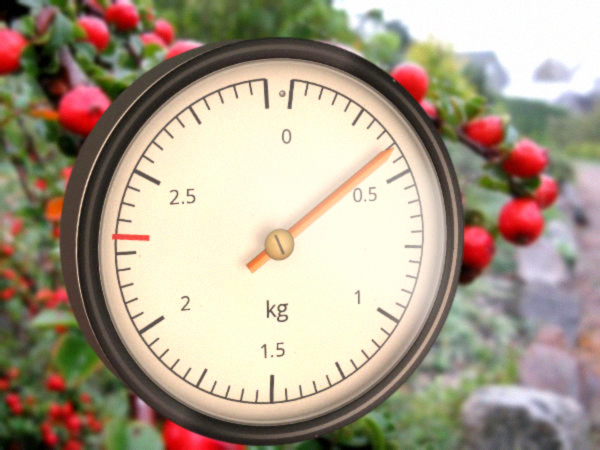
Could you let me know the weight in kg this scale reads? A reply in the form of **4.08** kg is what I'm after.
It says **0.4** kg
